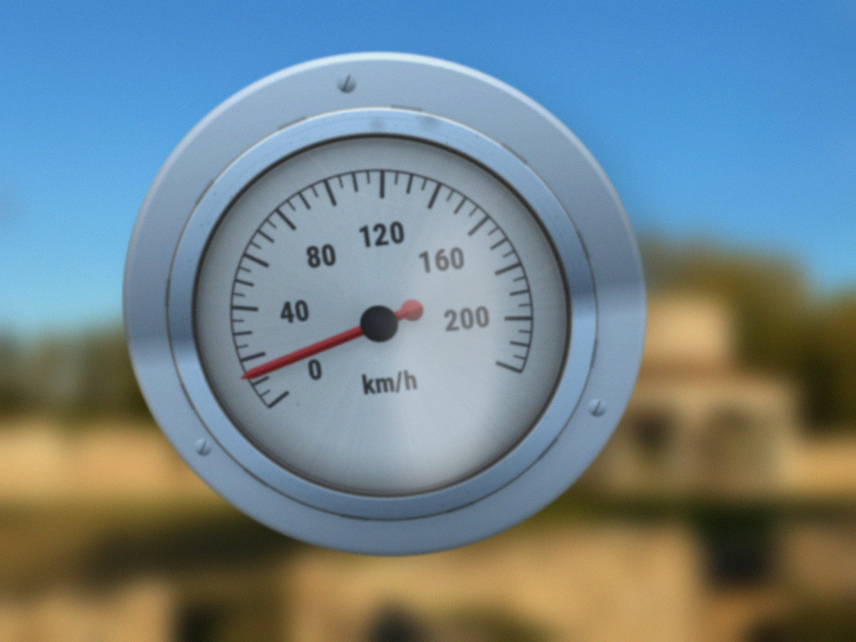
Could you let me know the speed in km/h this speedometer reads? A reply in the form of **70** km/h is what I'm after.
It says **15** km/h
